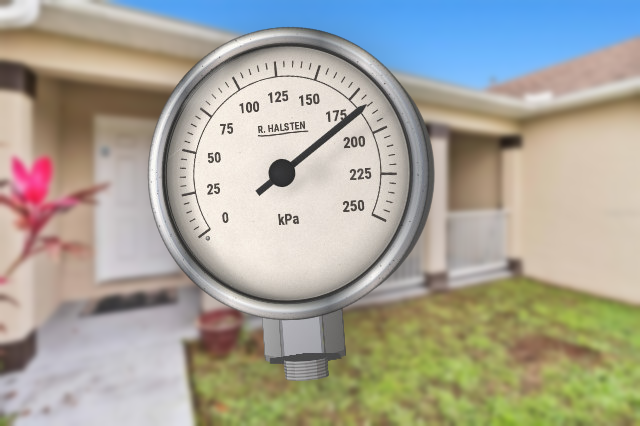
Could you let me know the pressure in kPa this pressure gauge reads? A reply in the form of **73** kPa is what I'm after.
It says **185** kPa
